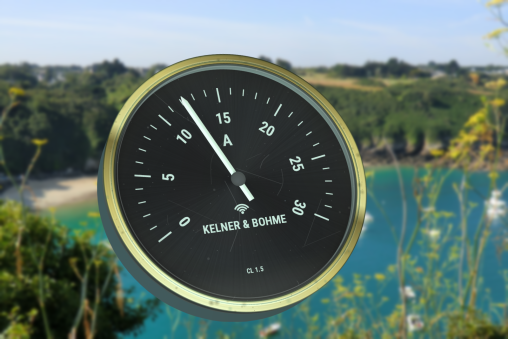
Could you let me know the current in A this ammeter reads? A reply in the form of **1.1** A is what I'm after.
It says **12** A
